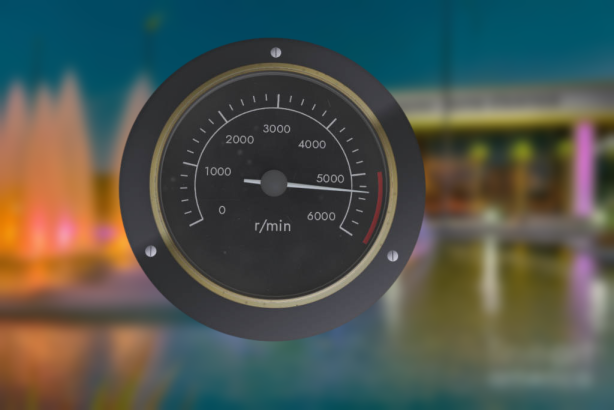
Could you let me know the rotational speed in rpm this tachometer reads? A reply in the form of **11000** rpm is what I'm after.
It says **5300** rpm
